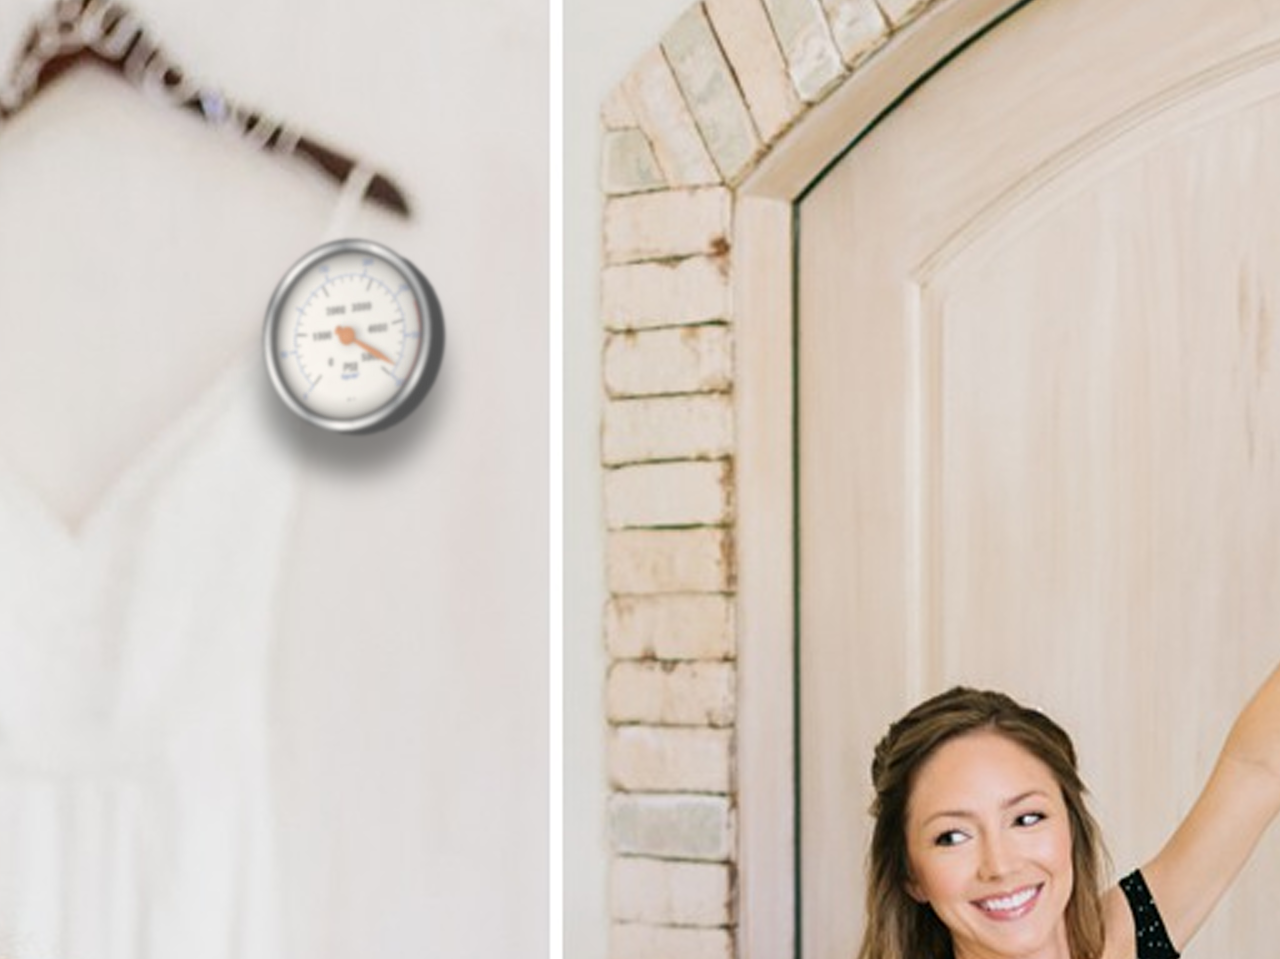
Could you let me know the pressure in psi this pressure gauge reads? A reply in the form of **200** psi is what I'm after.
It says **4800** psi
